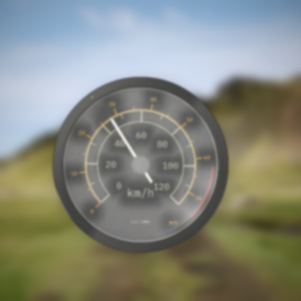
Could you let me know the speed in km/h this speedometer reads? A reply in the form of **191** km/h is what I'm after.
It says **45** km/h
